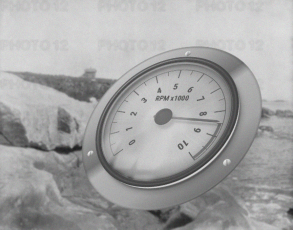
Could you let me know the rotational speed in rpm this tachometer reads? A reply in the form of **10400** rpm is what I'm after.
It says **8500** rpm
